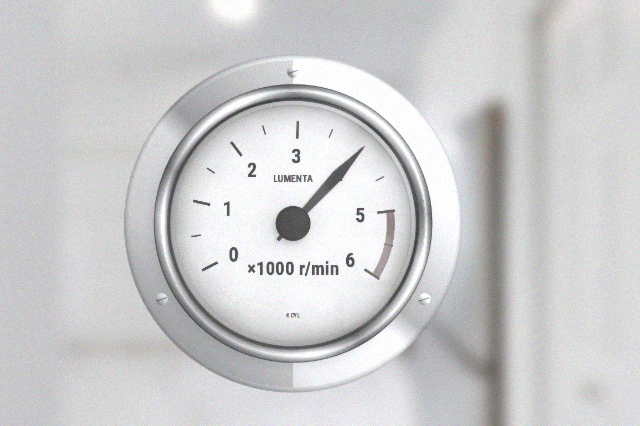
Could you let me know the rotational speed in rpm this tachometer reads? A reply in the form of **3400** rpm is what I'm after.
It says **4000** rpm
